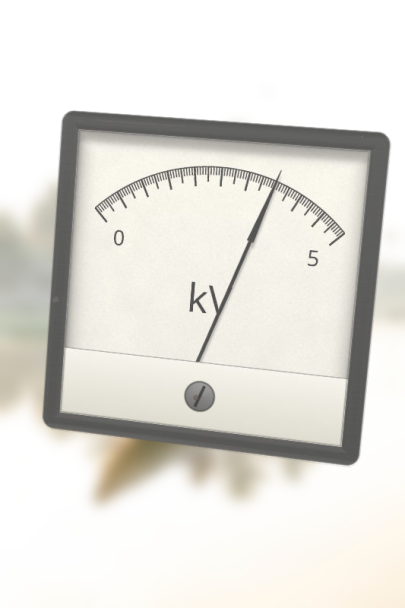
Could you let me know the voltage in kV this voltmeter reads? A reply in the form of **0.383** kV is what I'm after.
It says **3.5** kV
